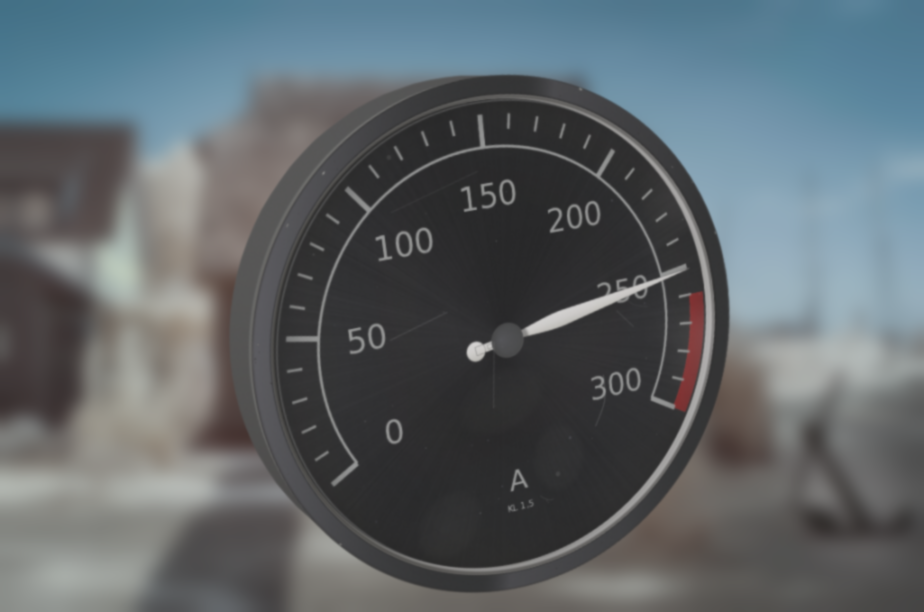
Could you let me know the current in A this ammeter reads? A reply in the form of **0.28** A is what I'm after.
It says **250** A
